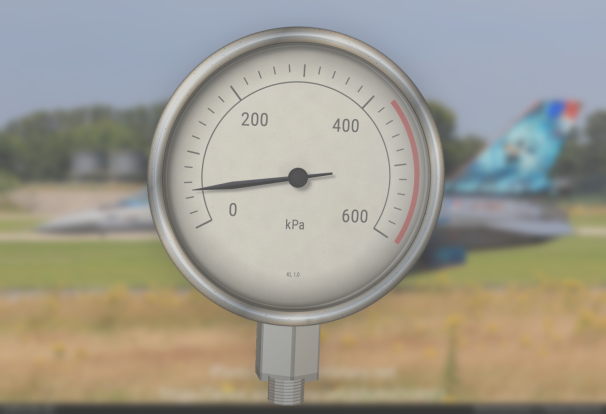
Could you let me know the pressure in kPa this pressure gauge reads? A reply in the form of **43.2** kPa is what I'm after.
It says **50** kPa
